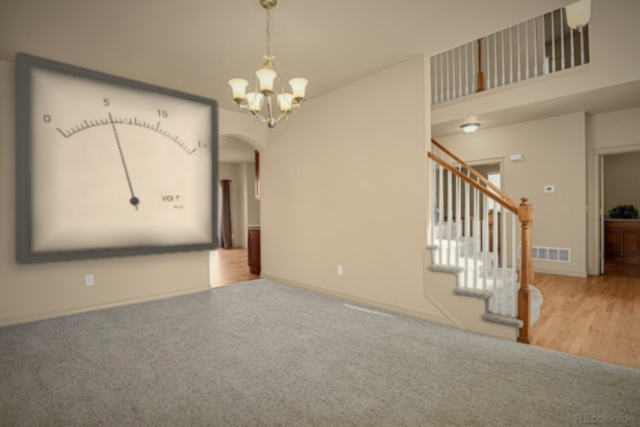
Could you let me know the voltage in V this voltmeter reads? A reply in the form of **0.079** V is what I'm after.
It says **5** V
